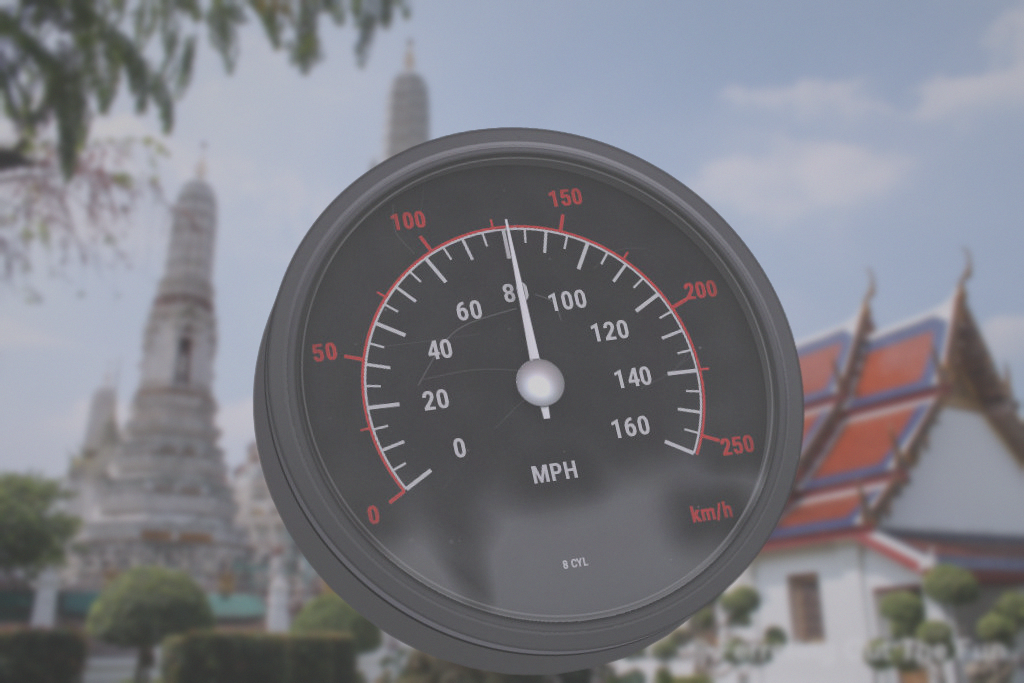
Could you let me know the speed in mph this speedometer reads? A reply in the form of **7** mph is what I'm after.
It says **80** mph
